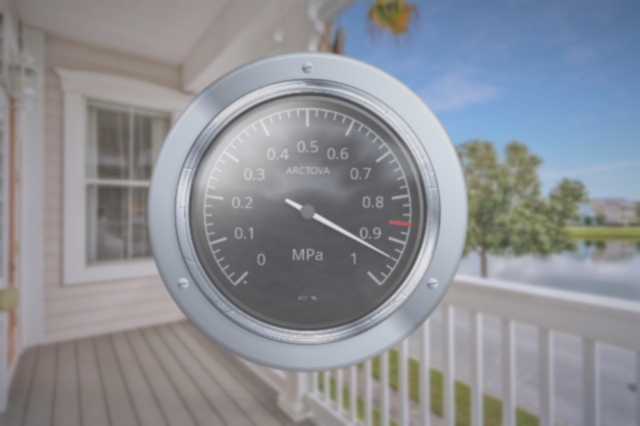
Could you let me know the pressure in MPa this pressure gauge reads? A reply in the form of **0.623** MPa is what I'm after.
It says **0.94** MPa
